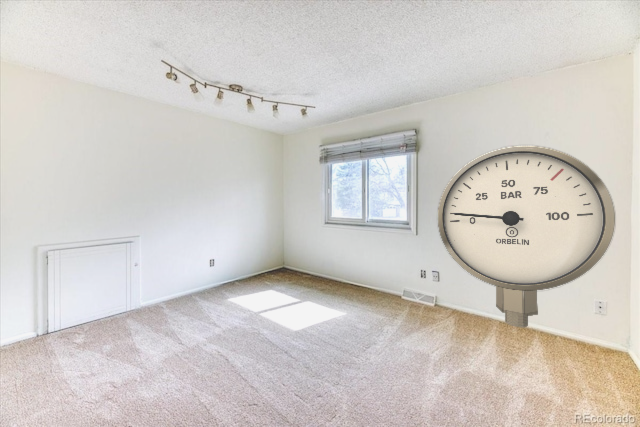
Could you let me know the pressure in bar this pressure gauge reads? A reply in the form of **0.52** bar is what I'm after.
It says **5** bar
